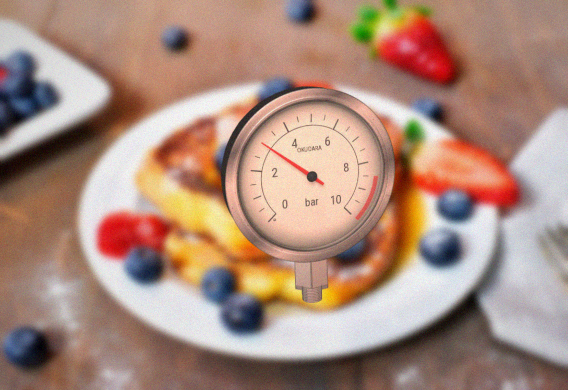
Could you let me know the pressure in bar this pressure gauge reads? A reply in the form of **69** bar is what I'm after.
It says **3** bar
